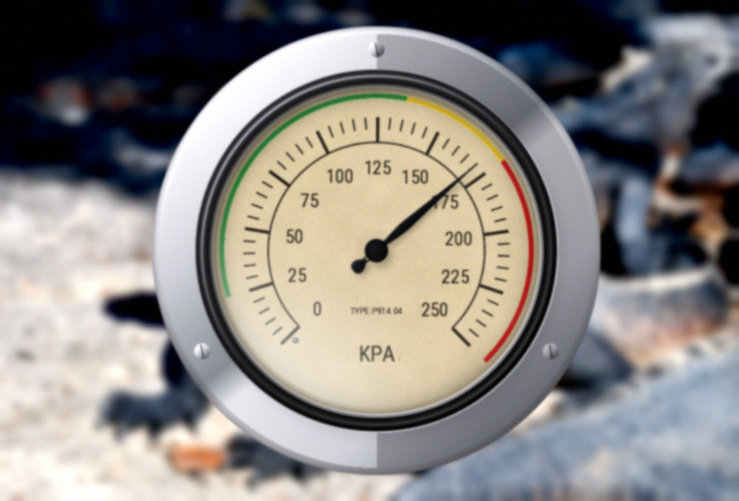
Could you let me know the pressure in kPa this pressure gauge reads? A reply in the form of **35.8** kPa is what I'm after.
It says **170** kPa
